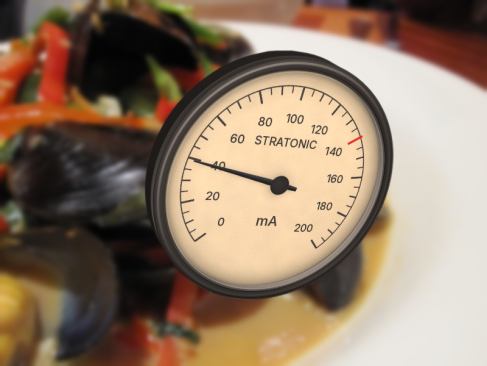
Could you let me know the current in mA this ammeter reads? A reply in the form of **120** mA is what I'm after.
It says **40** mA
